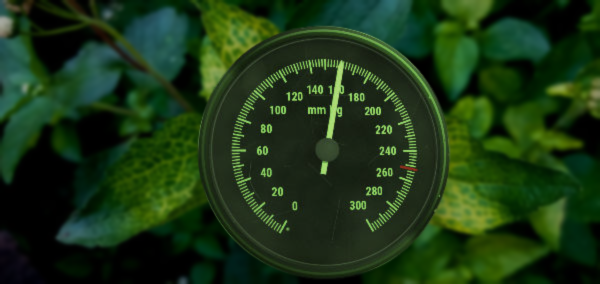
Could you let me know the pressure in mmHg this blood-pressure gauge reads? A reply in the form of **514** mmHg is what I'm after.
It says **160** mmHg
